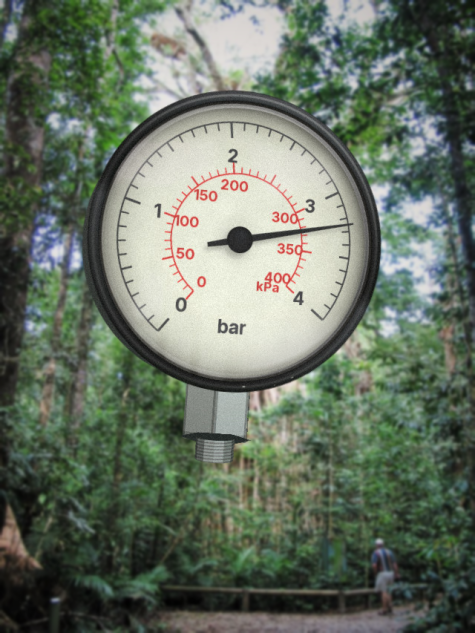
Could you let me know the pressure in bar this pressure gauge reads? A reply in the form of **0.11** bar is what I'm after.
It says **3.25** bar
